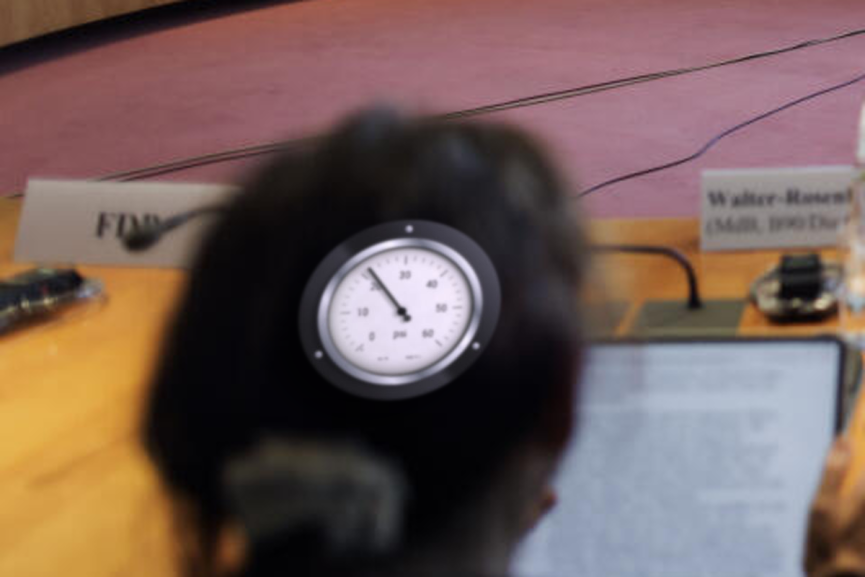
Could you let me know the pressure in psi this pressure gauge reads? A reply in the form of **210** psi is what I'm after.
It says **22** psi
